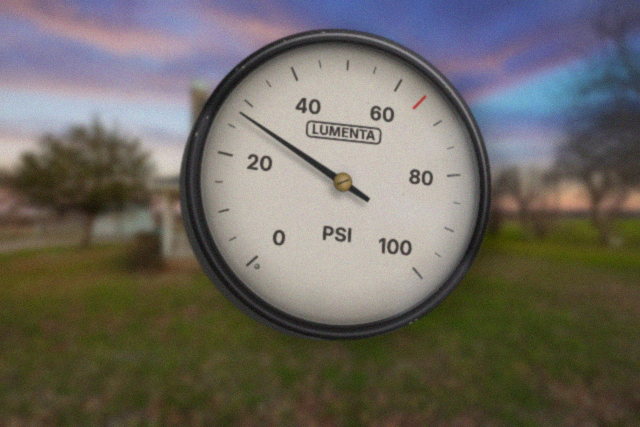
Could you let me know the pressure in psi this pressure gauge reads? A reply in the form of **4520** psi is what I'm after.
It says **27.5** psi
